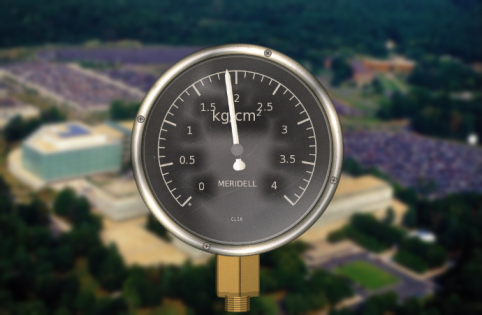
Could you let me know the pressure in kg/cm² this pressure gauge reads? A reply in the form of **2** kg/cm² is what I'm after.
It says **1.9** kg/cm²
